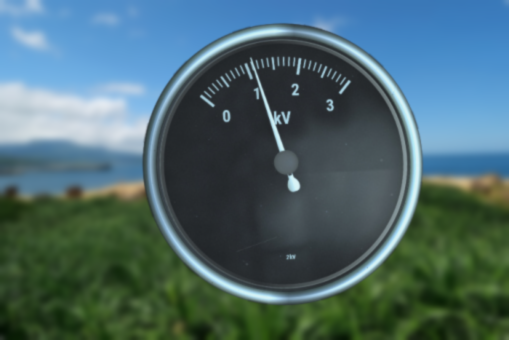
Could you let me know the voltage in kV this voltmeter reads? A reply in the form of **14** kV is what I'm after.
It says **1.1** kV
